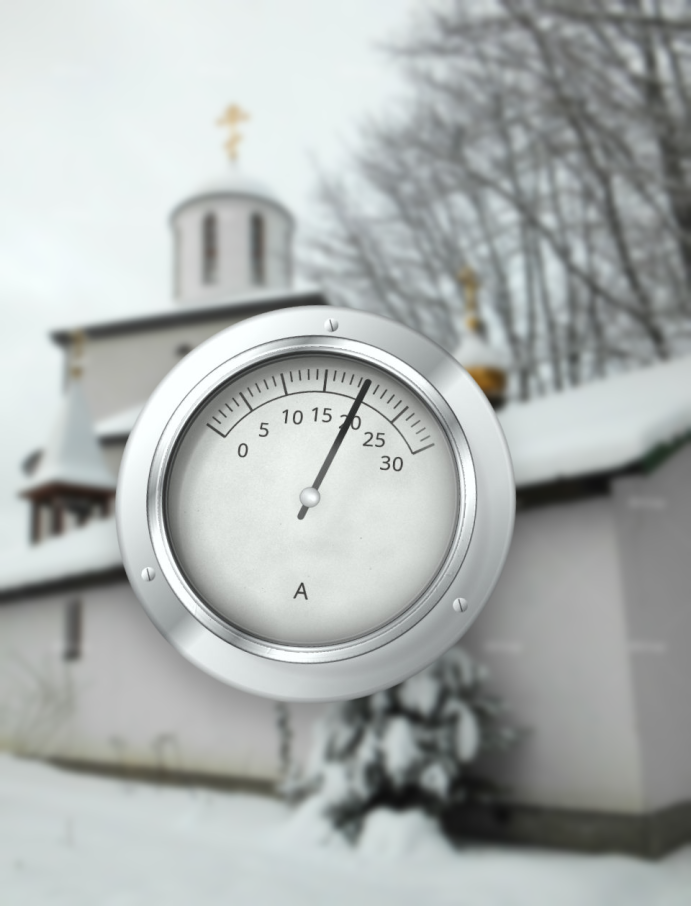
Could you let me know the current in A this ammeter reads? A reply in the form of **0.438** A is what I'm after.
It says **20** A
